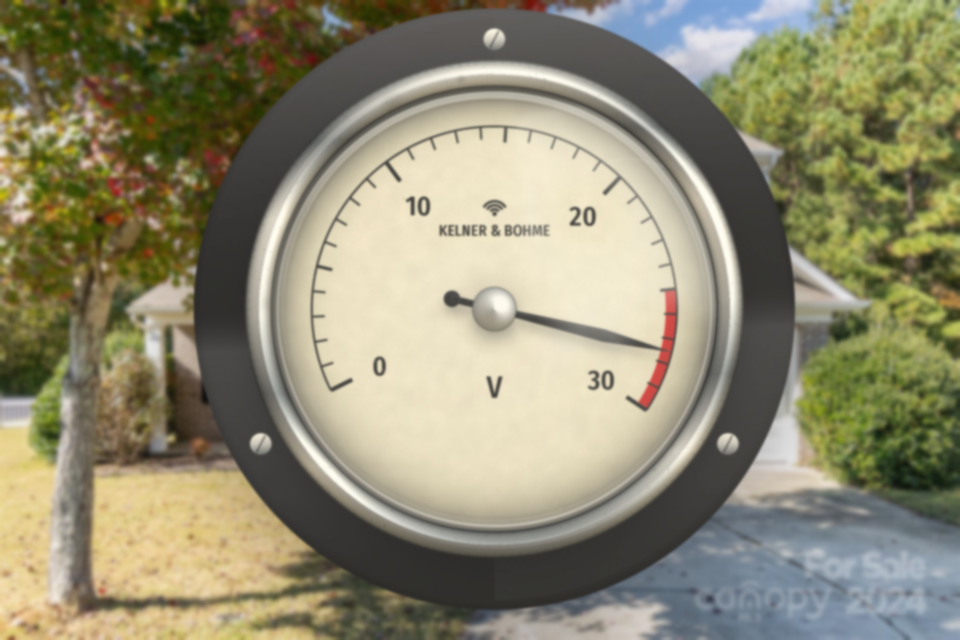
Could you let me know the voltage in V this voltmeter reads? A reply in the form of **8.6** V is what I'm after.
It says **27.5** V
